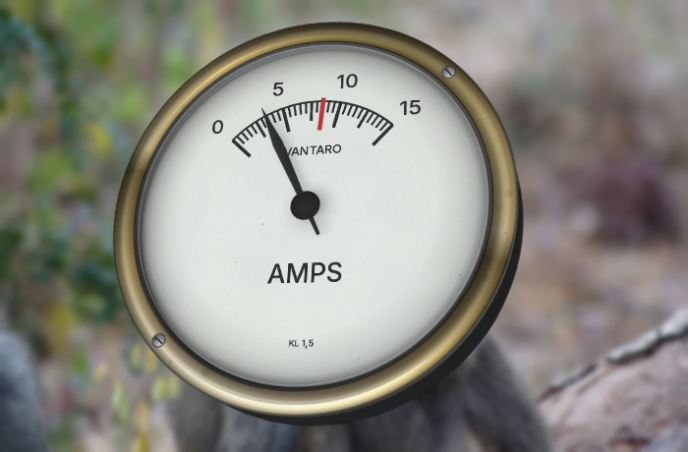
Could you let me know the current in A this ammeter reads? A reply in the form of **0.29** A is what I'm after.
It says **3.5** A
